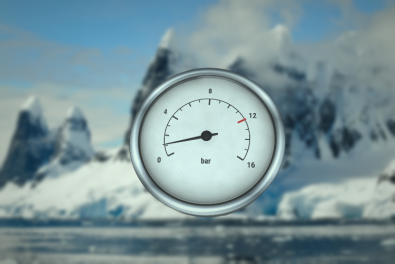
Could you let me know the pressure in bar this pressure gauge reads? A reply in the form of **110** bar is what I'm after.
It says **1** bar
